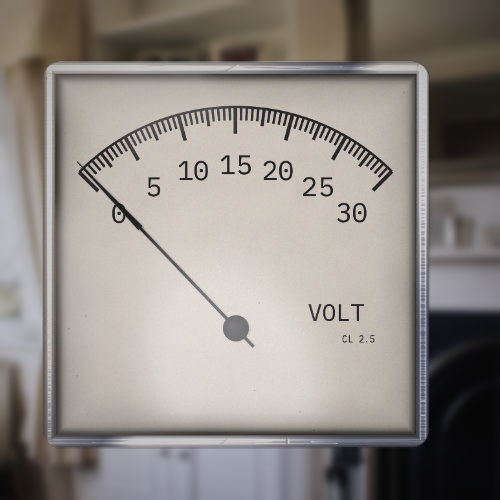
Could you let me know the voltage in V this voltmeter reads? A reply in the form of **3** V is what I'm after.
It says **0.5** V
